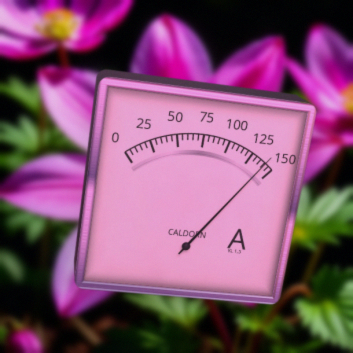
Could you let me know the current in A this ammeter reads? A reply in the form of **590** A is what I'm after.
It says **140** A
